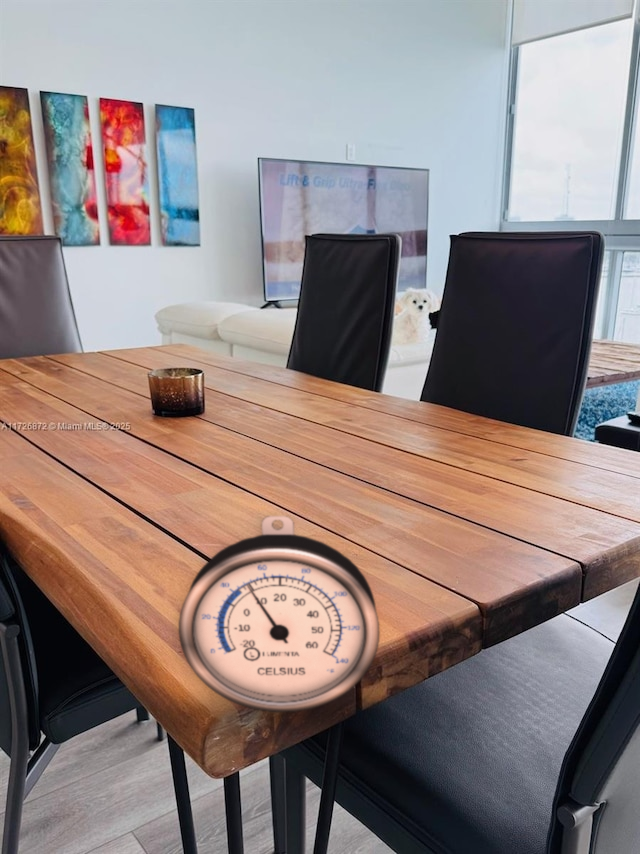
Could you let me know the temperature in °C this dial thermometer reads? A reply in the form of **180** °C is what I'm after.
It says **10** °C
